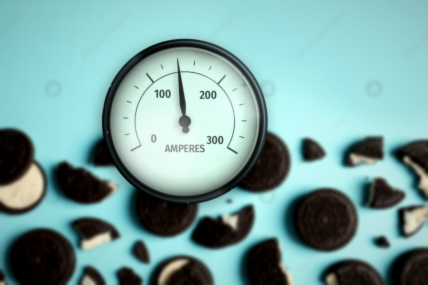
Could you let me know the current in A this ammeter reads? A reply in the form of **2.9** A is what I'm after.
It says **140** A
